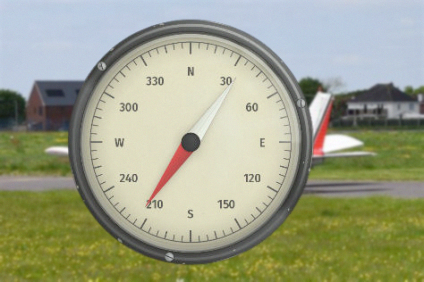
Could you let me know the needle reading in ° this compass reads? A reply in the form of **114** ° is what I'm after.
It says **215** °
